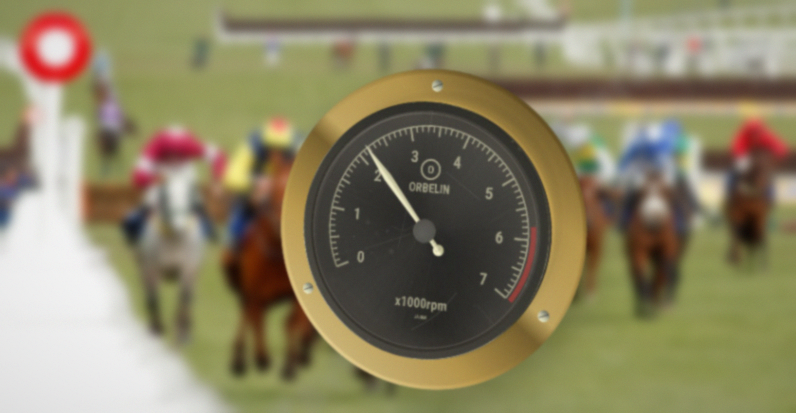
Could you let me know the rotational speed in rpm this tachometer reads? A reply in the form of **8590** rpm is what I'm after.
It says **2200** rpm
